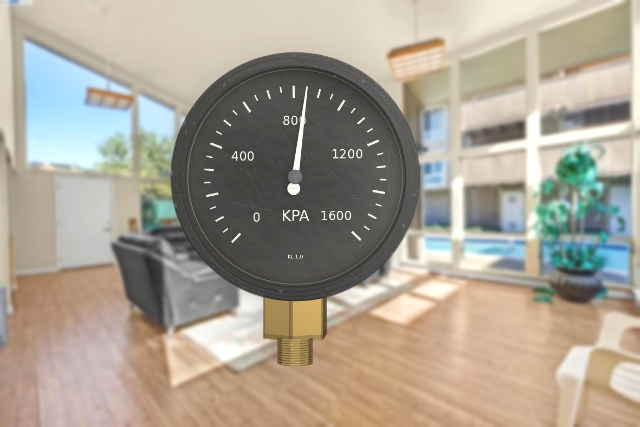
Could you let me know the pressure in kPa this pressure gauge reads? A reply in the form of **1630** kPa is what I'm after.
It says **850** kPa
